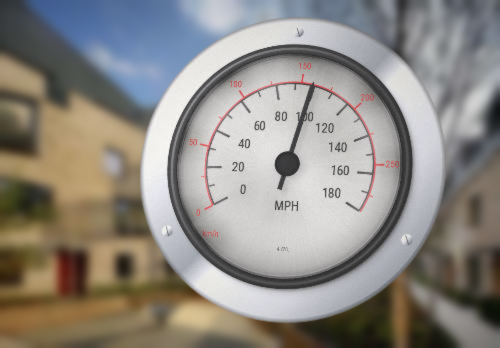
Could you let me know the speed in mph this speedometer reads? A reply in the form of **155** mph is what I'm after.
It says **100** mph
